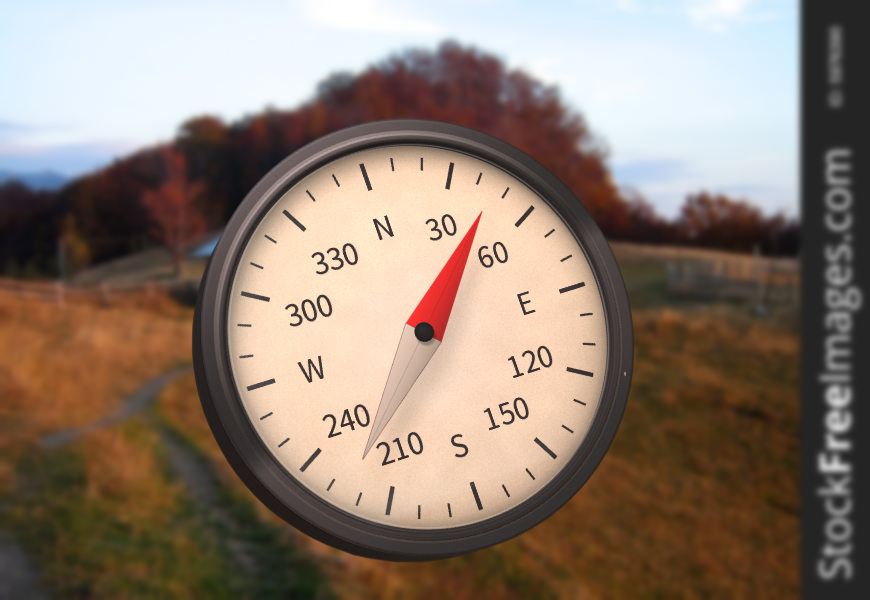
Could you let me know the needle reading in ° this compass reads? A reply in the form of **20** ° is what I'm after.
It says **45** °
